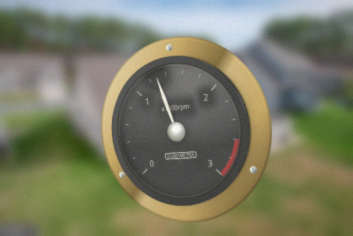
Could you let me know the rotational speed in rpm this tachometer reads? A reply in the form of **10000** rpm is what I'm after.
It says **1300** rpm
